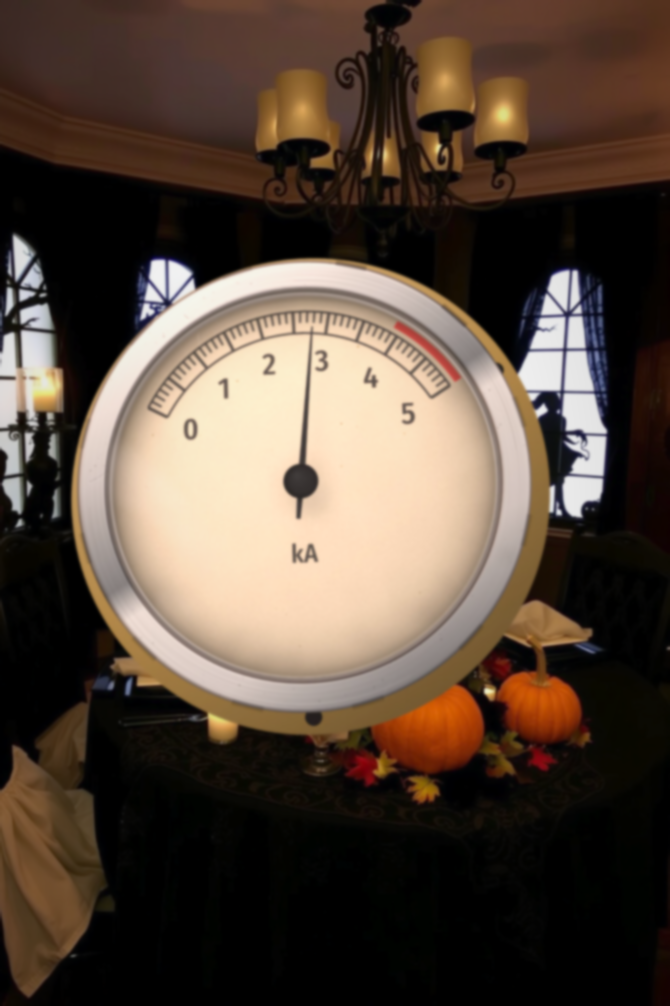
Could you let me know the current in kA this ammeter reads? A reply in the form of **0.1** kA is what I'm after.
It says **2.8** kA
